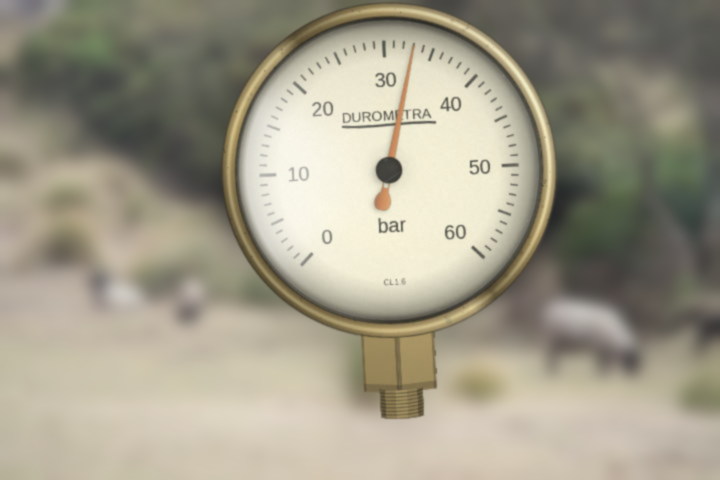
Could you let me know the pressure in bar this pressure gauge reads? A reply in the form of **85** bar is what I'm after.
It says **33** bar
